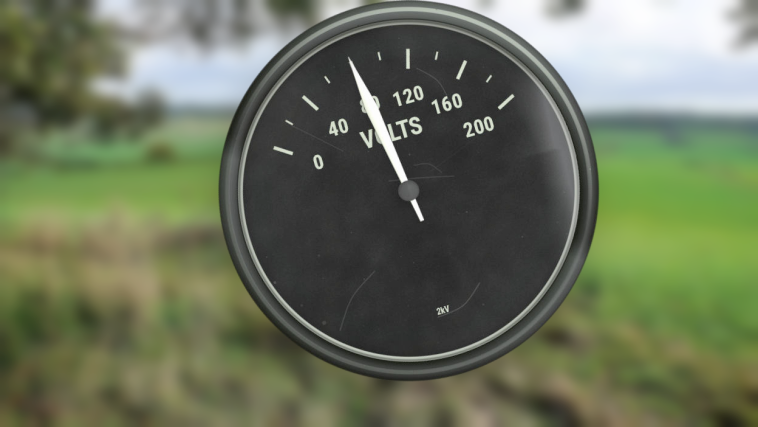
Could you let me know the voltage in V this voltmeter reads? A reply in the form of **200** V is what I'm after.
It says **80** V
